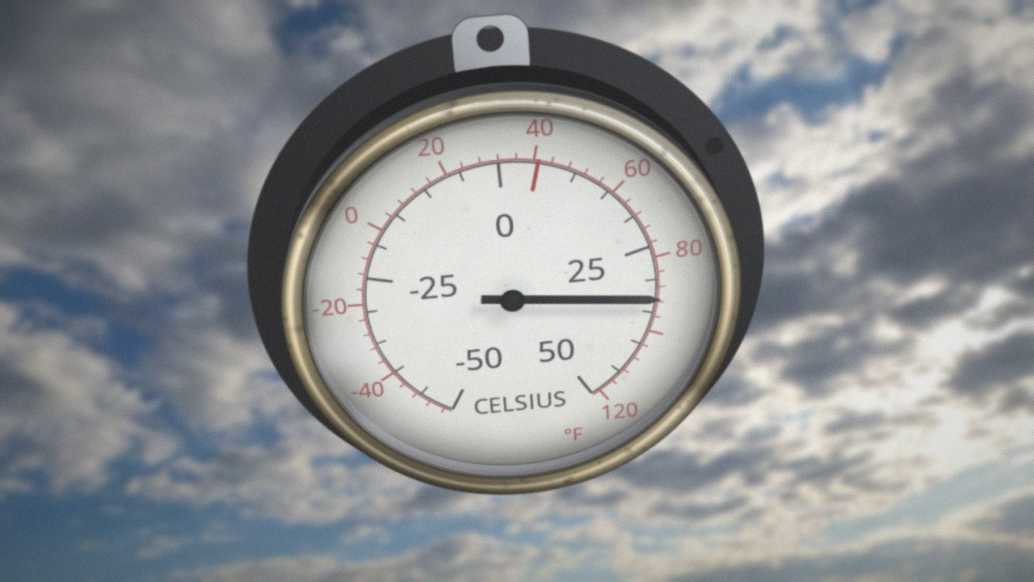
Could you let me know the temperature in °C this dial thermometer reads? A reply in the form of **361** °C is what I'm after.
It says **32.5** °C
